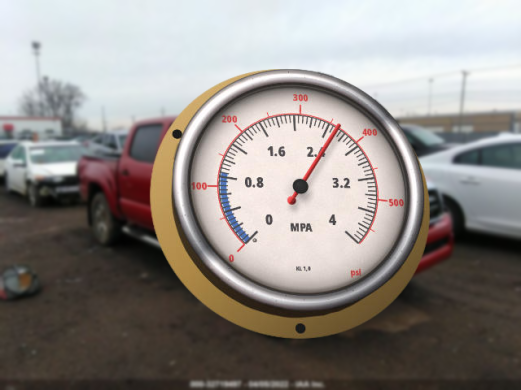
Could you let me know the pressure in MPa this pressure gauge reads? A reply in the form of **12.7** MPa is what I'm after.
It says **2.5** MPa
